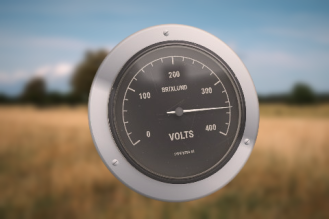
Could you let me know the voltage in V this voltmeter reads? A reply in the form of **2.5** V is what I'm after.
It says **350** V
